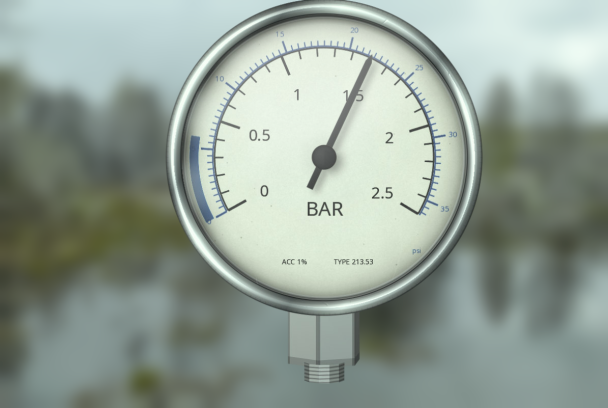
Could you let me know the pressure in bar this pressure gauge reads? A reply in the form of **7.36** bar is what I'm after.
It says **1.5** bar
